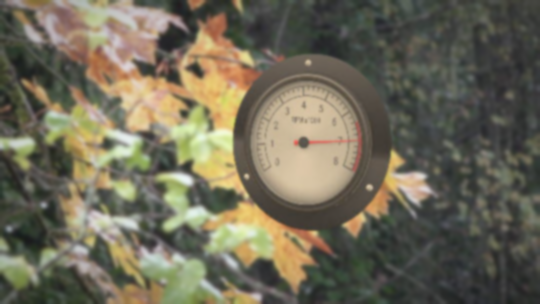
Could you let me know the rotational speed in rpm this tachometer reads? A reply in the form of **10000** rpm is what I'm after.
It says **7000** rpm
